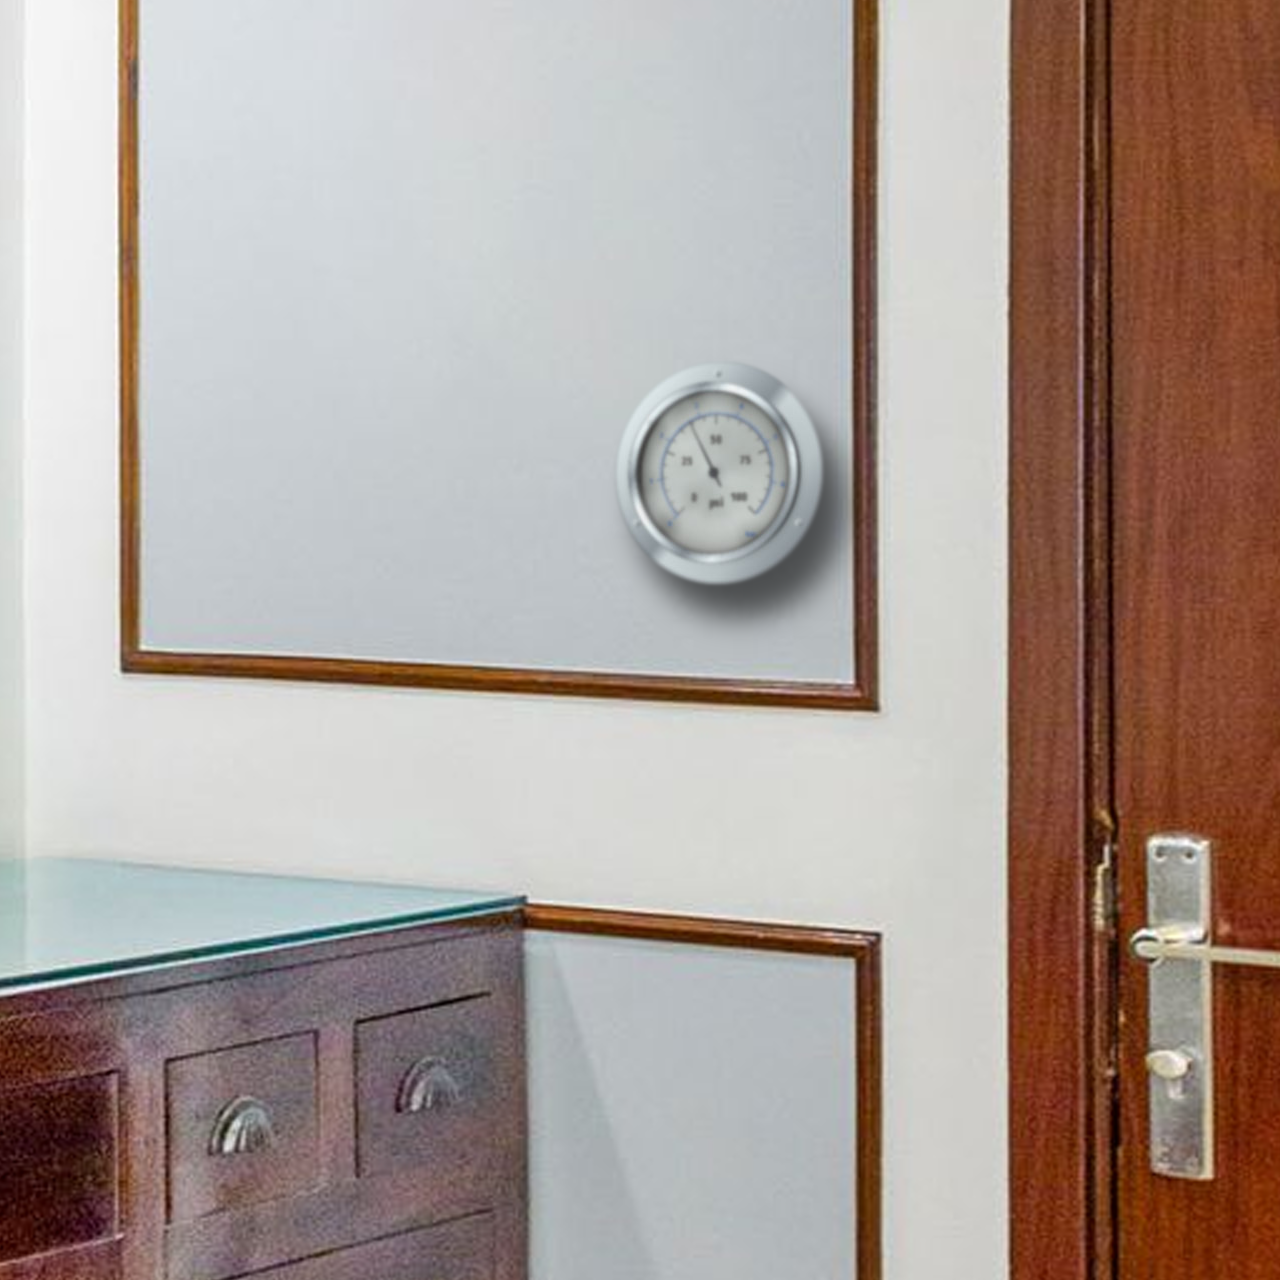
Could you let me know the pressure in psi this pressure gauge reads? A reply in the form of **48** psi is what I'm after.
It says **40** psi
